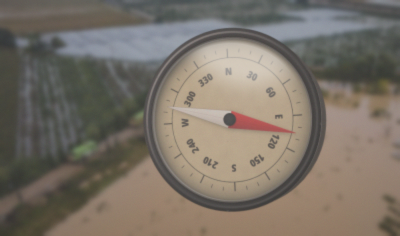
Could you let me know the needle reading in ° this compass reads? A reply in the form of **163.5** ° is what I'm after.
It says **105** °
